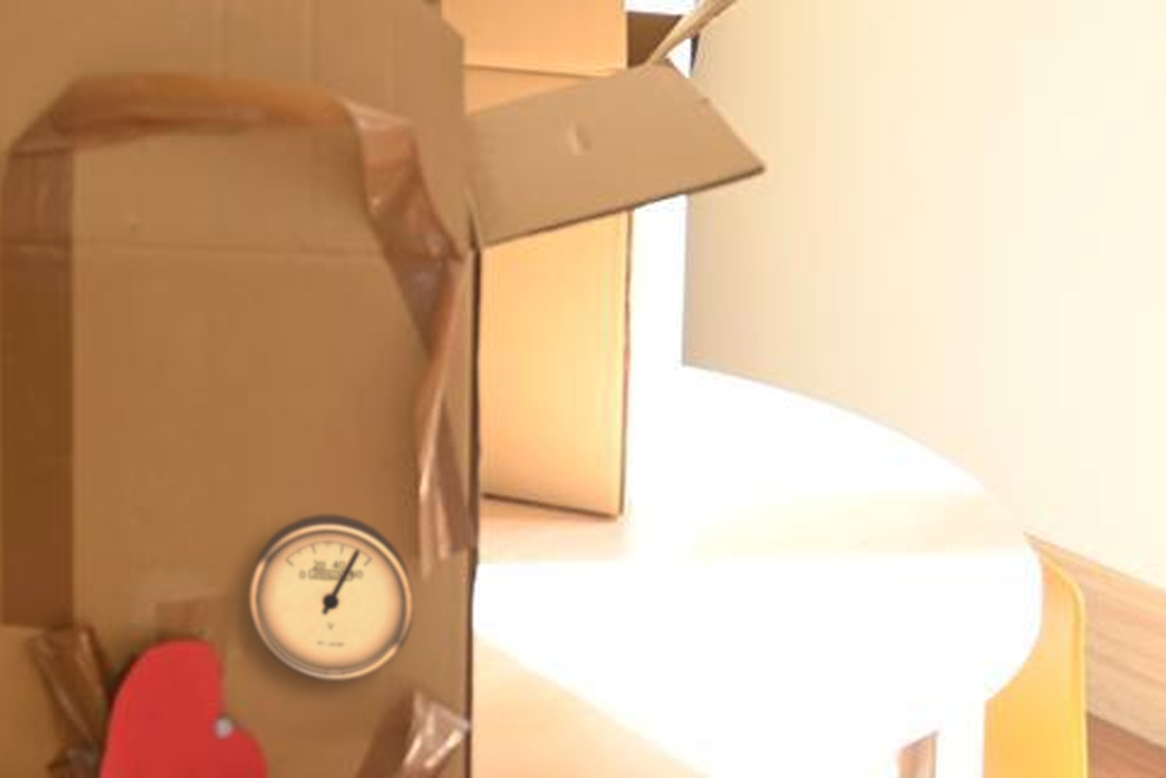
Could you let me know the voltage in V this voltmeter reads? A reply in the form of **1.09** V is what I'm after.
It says **50** V
